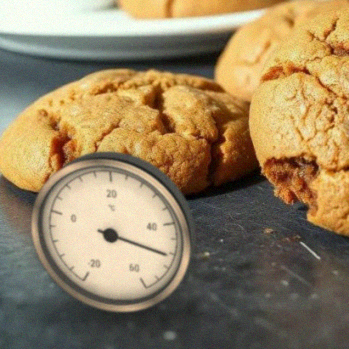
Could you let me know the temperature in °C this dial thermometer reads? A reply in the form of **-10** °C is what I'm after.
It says **48** °C
